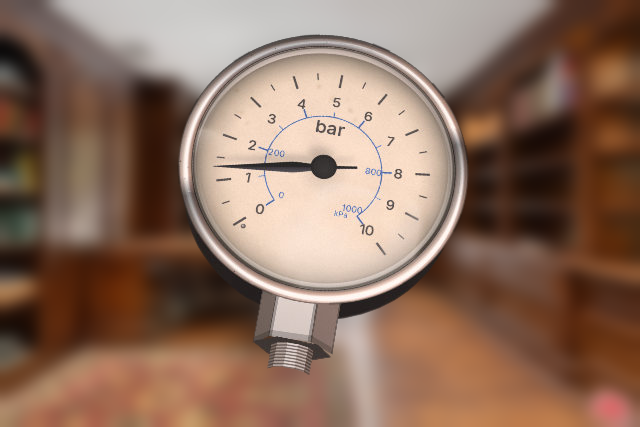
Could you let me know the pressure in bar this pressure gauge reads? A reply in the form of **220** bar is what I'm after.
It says **1.25** bar
